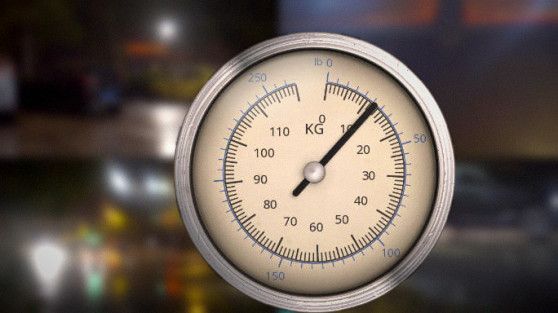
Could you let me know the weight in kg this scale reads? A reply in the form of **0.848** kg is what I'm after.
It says **12** kg
